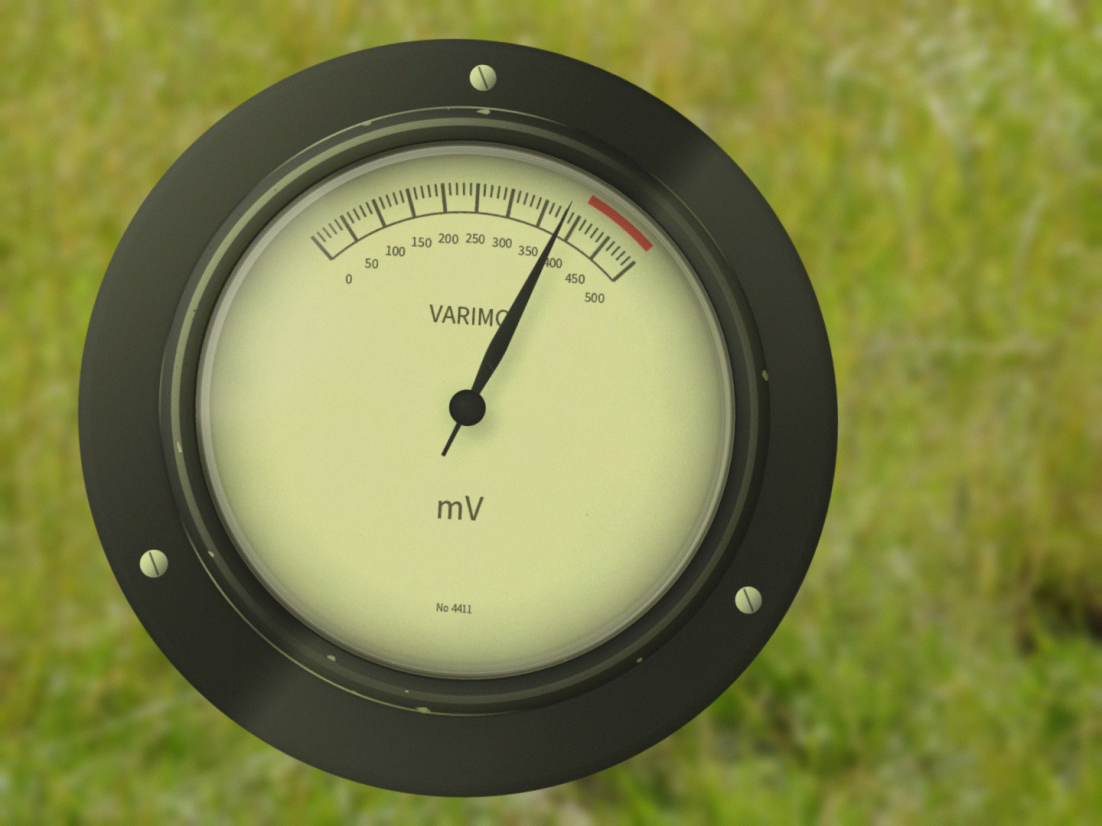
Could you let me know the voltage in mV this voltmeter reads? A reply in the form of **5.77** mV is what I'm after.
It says **380** mV
